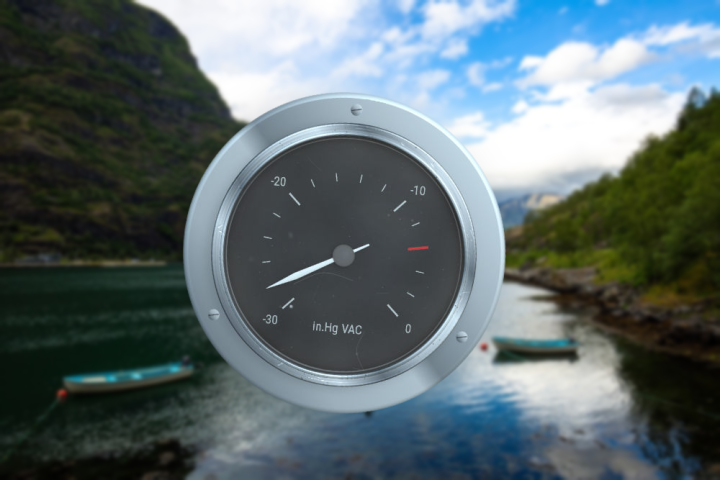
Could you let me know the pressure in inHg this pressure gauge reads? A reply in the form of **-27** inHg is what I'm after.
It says **-28** inHg
